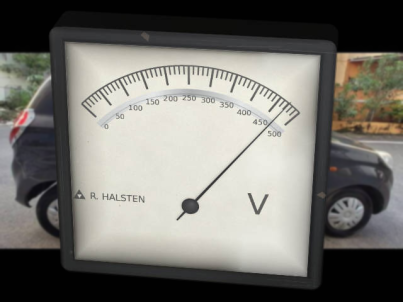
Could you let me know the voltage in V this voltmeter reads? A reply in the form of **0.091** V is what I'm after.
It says **470** V
